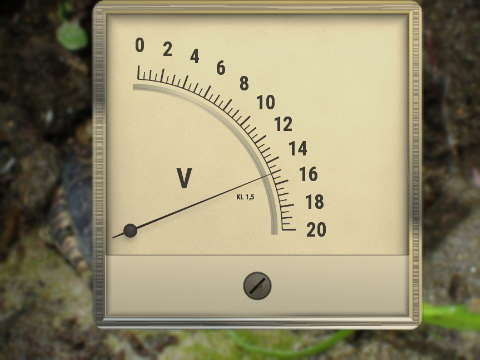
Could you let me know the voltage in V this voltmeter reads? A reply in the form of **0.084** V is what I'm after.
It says **15** V
